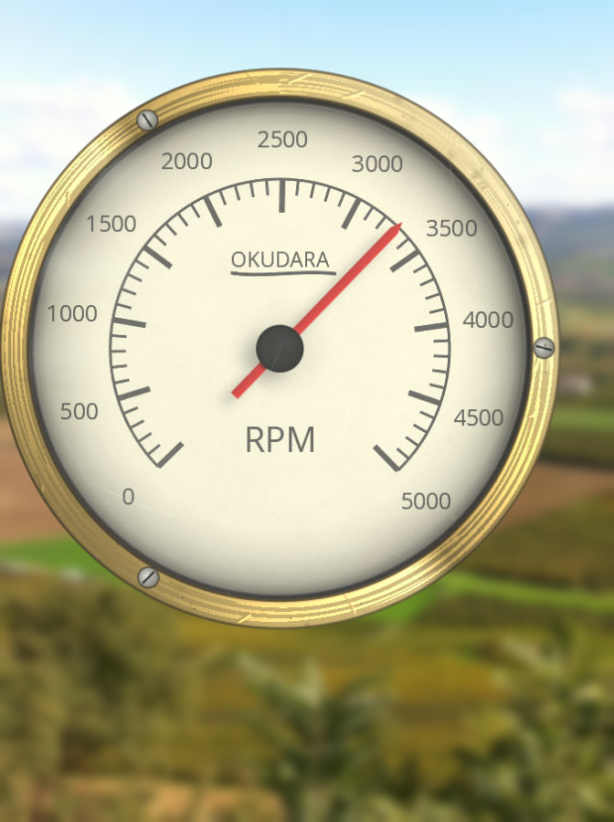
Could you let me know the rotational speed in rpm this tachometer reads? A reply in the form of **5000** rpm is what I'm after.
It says **3300** rpm
